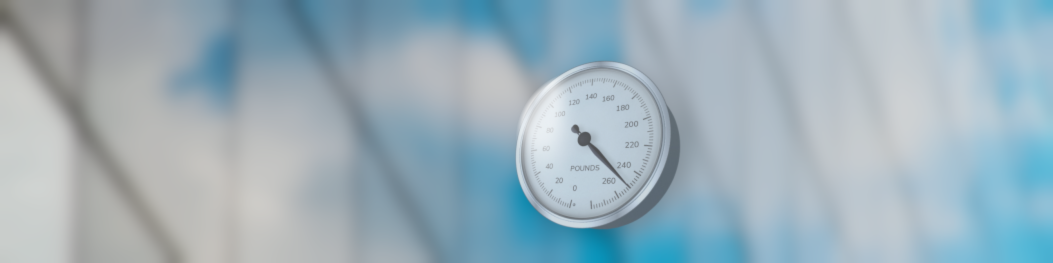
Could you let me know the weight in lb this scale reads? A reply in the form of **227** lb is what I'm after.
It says **250** lb
